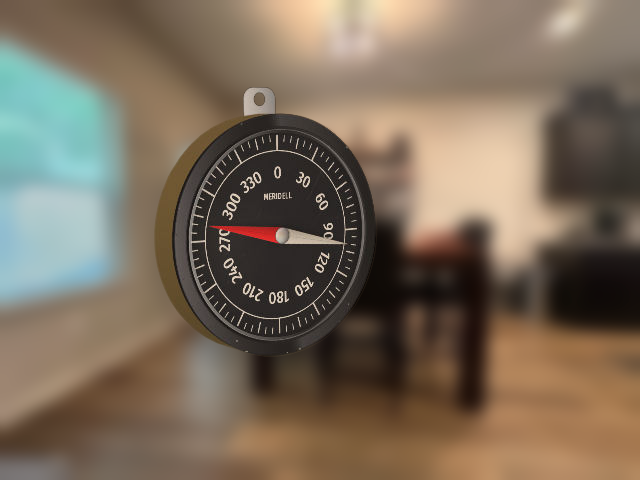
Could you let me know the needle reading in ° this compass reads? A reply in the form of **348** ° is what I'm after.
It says **280** °
